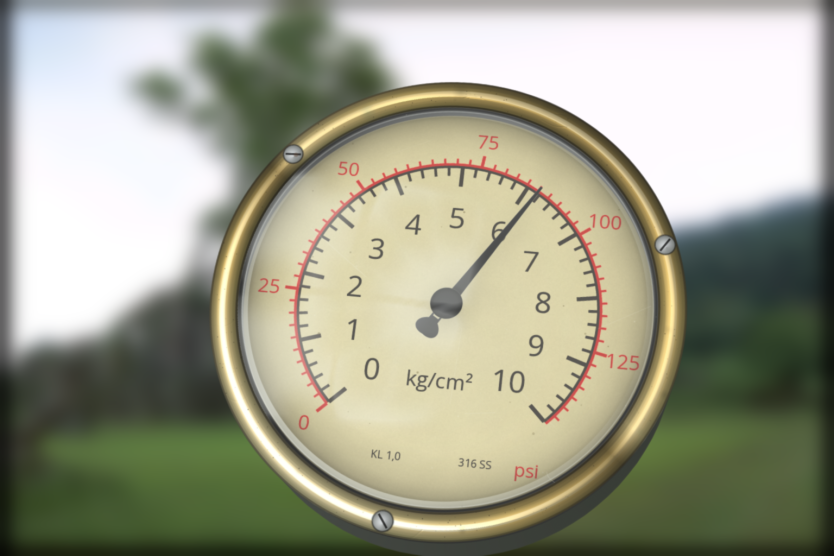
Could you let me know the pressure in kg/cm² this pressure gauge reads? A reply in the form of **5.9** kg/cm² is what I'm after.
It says **6.2** kg/cm²
